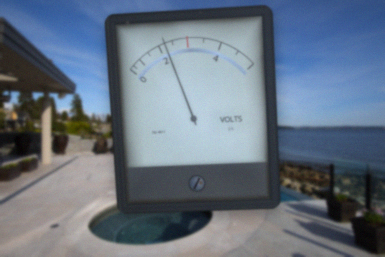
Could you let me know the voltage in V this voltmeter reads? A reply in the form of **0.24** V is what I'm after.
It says **2.25** V
